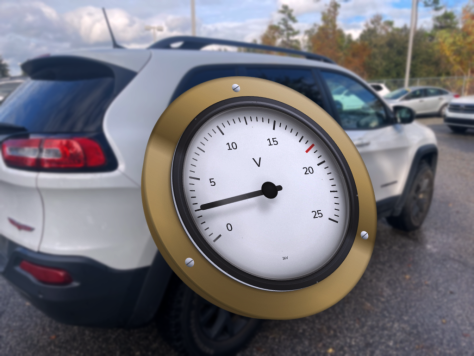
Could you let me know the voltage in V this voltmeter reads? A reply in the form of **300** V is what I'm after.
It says **2.5** V
